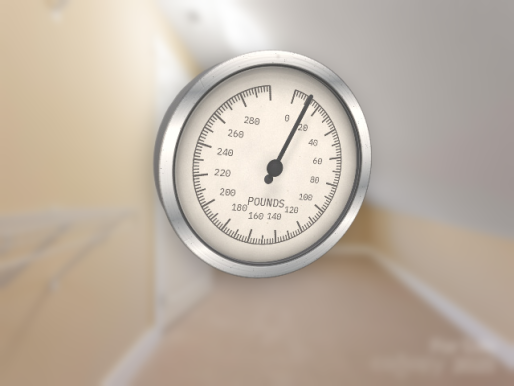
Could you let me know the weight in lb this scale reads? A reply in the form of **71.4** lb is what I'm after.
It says **10** lb
